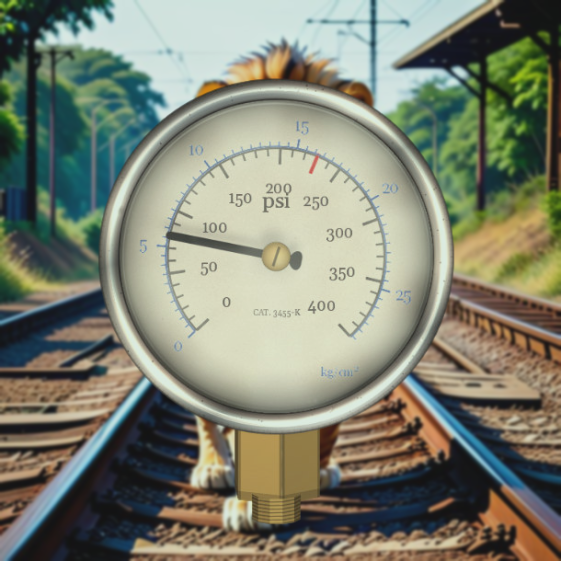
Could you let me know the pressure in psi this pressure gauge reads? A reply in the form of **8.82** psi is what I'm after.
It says **80** psi
